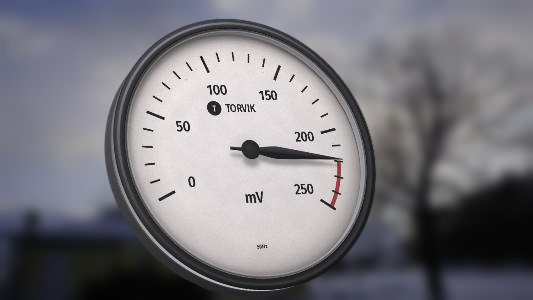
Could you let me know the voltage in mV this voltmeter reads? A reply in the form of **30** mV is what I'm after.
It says **220** mV
